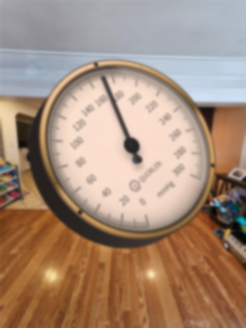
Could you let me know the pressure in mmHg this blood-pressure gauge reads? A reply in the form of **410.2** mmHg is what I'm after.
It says **170** mmHg
